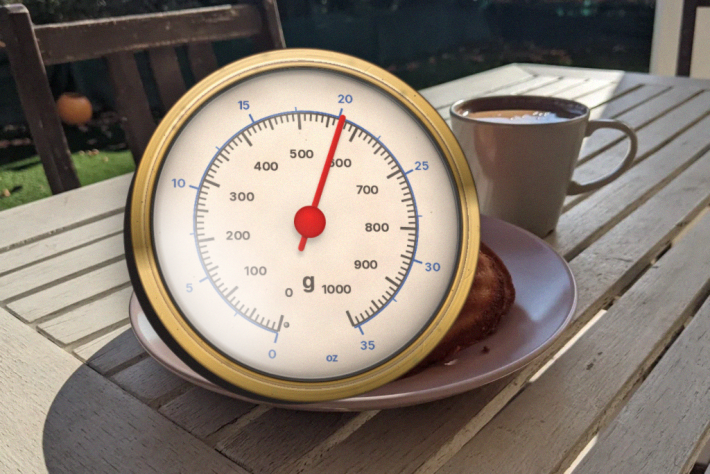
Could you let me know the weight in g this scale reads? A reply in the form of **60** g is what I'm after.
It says **570** g
